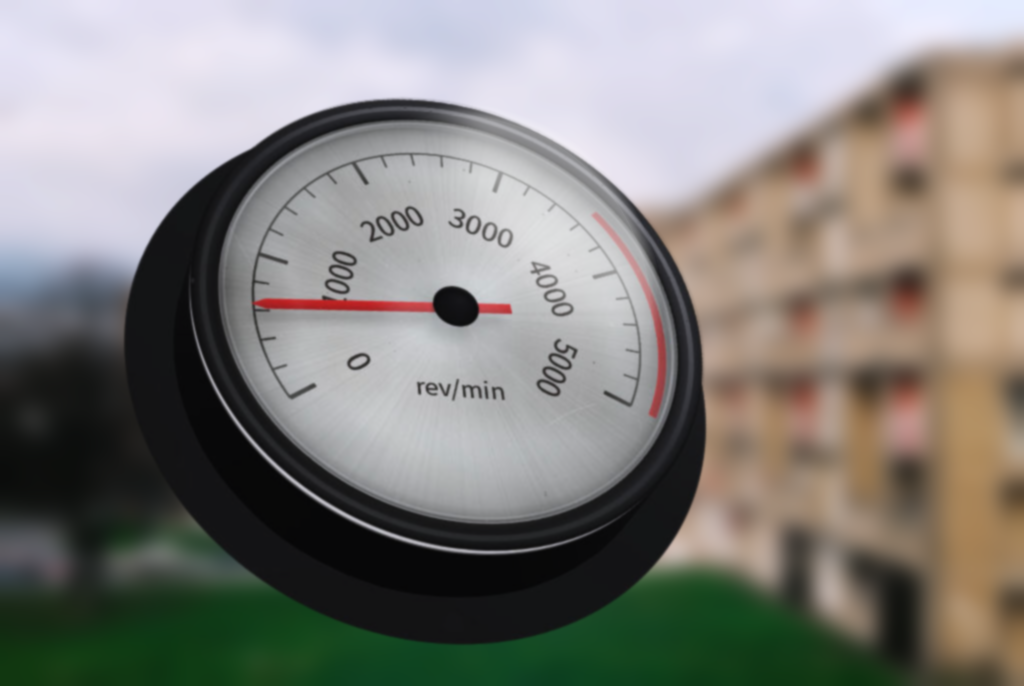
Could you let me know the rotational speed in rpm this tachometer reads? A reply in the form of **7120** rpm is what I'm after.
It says **600** rpm
